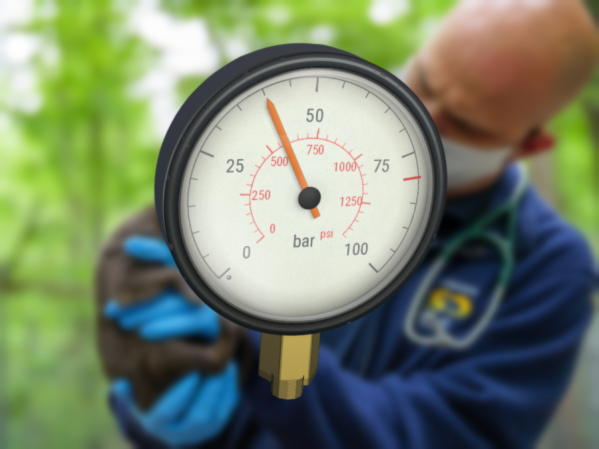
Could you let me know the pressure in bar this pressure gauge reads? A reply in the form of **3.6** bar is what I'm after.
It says **40** bar
